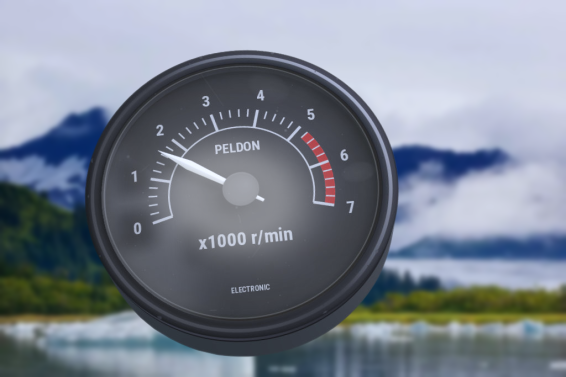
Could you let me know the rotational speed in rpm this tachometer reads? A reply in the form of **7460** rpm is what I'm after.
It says **1600** rpm
